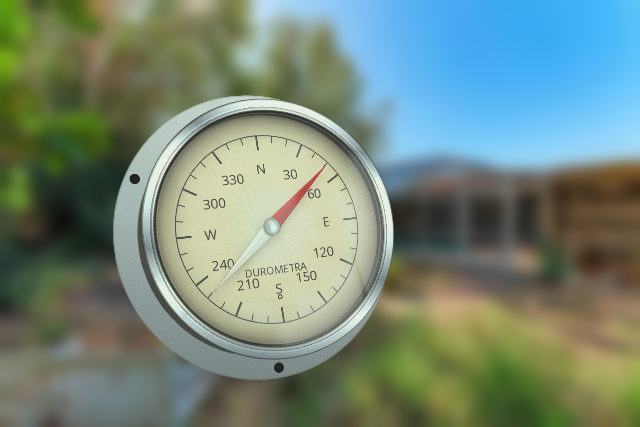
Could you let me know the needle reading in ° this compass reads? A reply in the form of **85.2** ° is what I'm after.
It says **50** °
